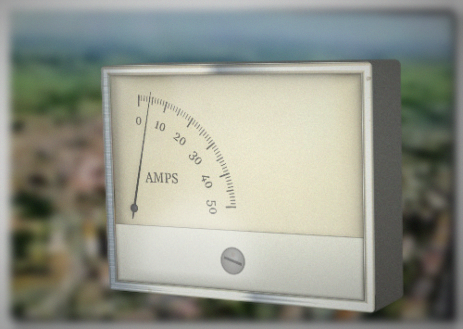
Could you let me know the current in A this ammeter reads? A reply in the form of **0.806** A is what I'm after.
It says **5** A
